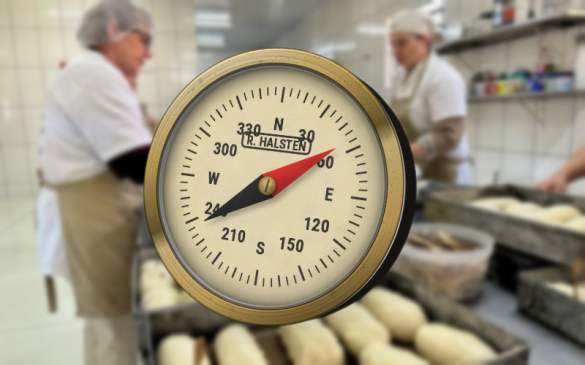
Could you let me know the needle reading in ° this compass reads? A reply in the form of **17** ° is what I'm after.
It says **55** °
